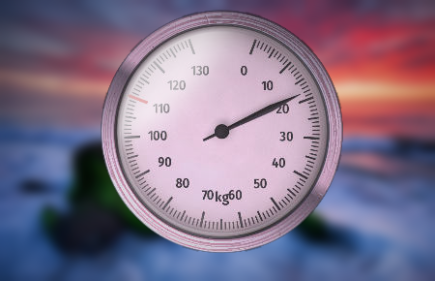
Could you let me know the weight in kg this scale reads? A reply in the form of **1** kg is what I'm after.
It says **18** kg
